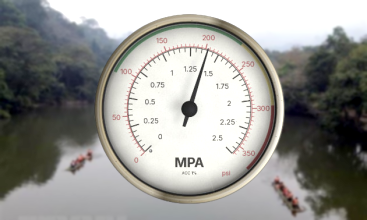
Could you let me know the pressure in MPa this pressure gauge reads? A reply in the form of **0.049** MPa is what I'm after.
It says **1.4** MPa
